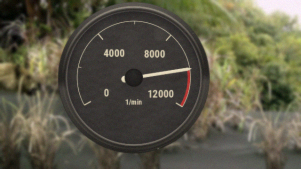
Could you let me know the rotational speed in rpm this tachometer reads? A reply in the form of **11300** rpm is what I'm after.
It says **10000** rpm
